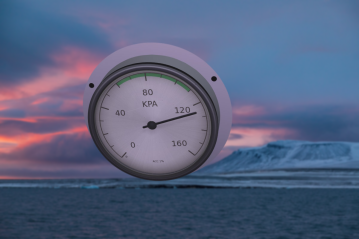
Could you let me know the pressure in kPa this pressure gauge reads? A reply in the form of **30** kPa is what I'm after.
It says **125** kPa
